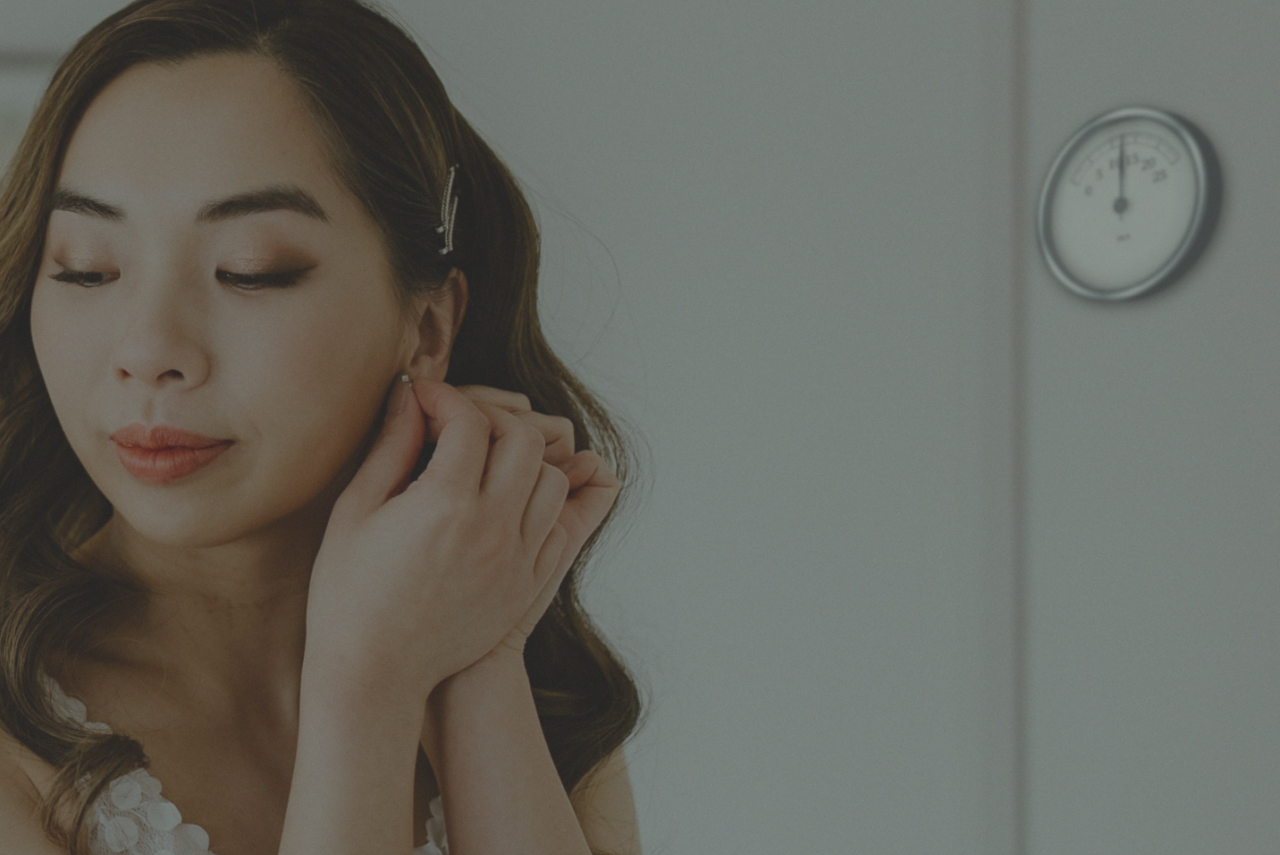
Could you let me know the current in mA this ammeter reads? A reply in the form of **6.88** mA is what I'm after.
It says **12.5** mA
